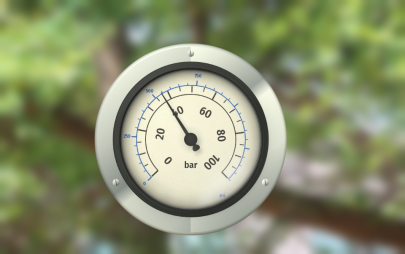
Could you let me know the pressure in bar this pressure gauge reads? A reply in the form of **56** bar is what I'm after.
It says **37.5** bar
